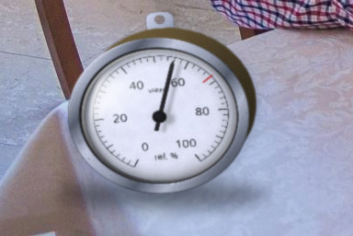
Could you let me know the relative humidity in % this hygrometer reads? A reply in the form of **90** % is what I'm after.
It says **56** %
